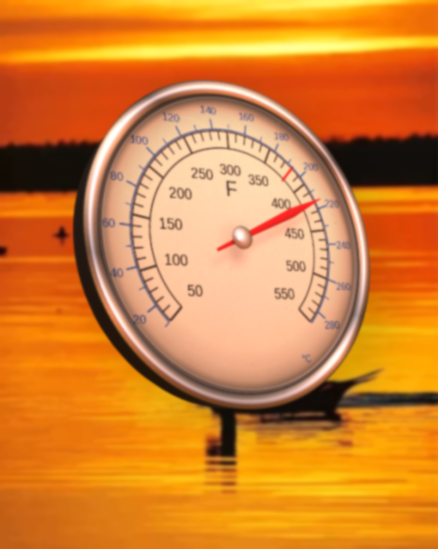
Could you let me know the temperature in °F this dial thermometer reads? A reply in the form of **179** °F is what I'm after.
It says **420** °F
